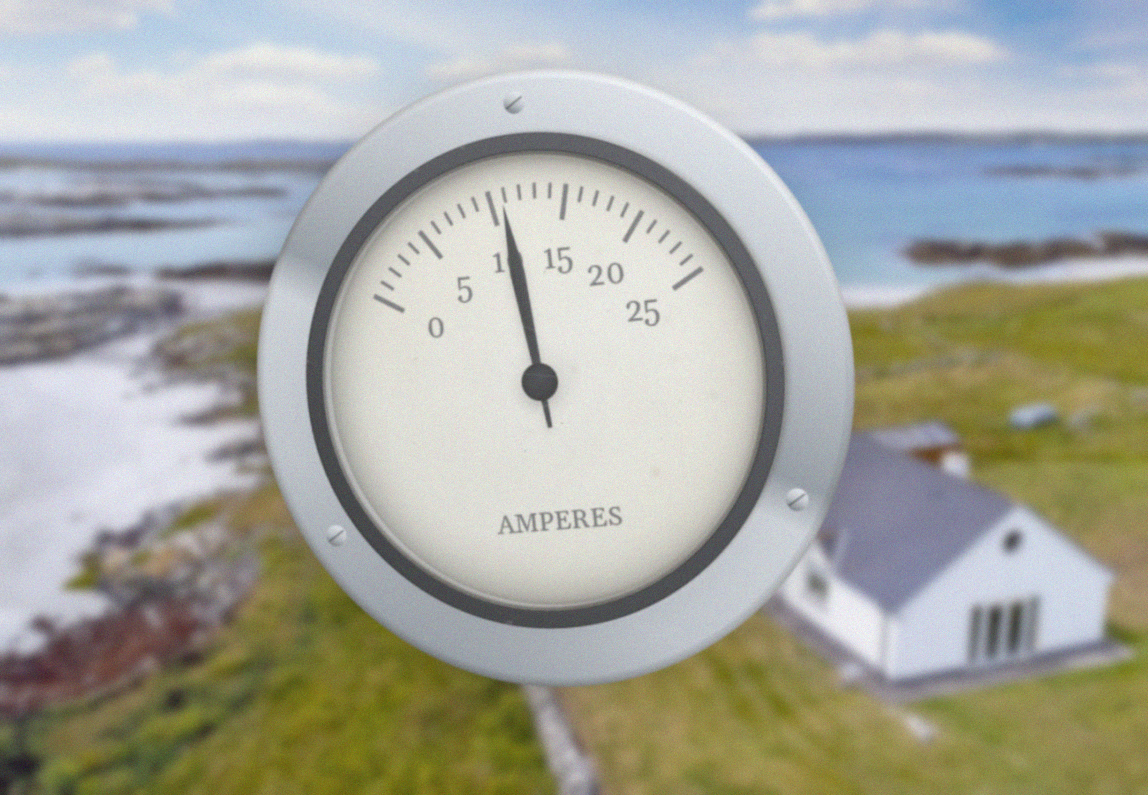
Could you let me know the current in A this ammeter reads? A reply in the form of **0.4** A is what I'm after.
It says **11** A
